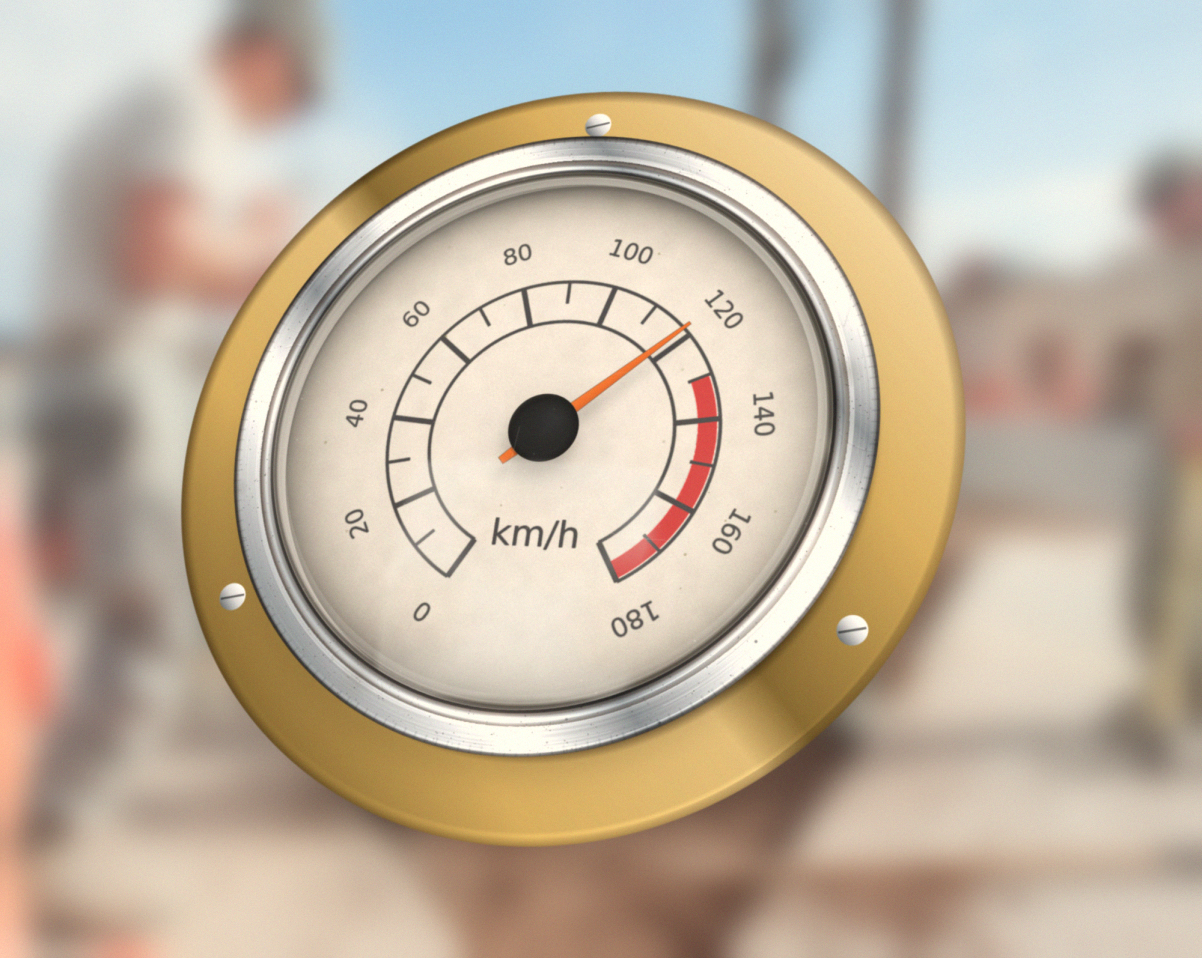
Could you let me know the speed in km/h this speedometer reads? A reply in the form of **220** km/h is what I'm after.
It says **120** km/h
